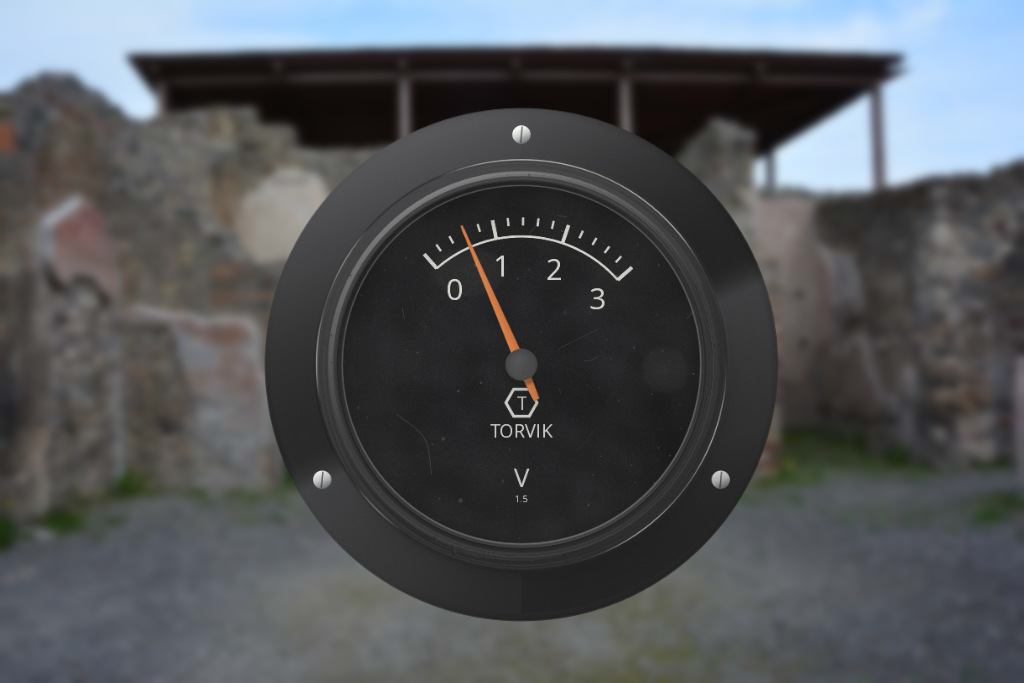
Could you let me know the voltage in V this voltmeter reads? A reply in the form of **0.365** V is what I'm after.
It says **0.6** V
